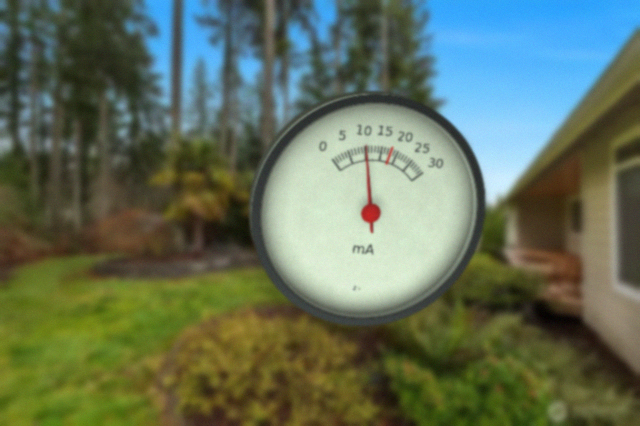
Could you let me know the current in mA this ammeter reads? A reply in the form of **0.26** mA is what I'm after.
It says **10** mA
